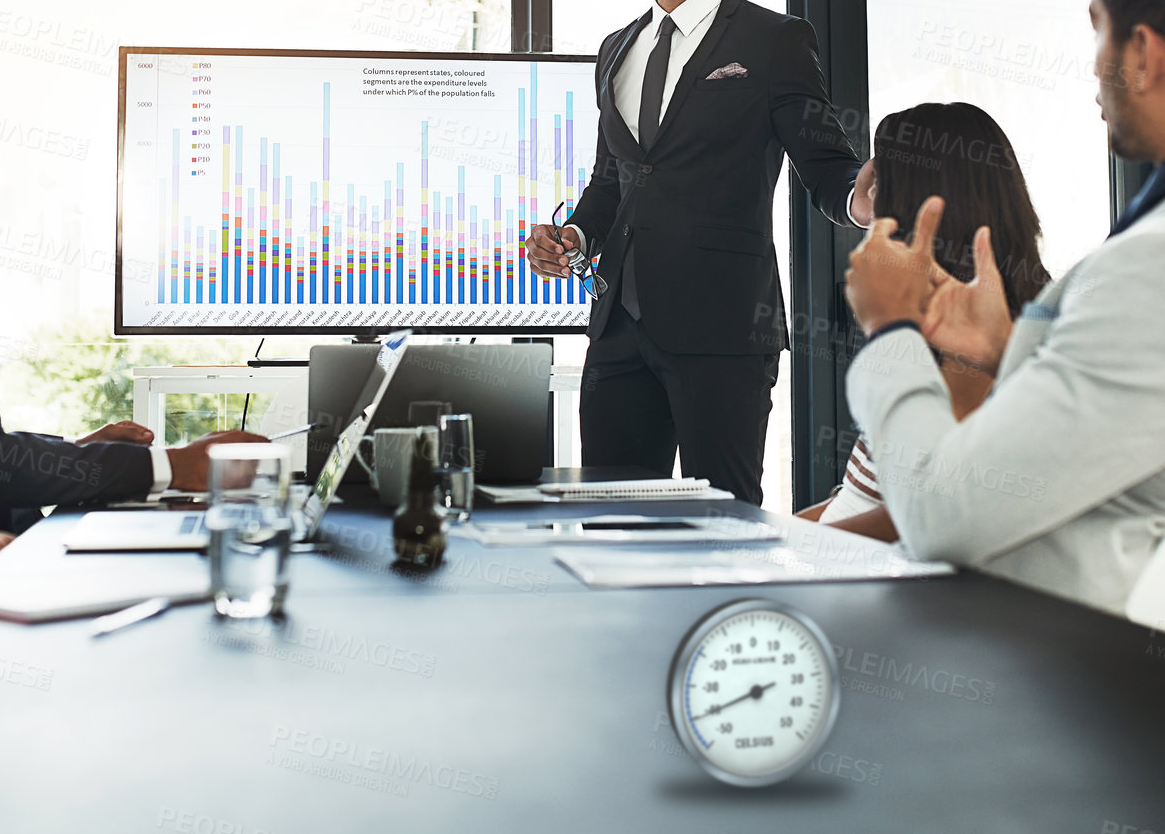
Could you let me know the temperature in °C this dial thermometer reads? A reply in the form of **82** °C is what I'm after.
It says **-40** °C
